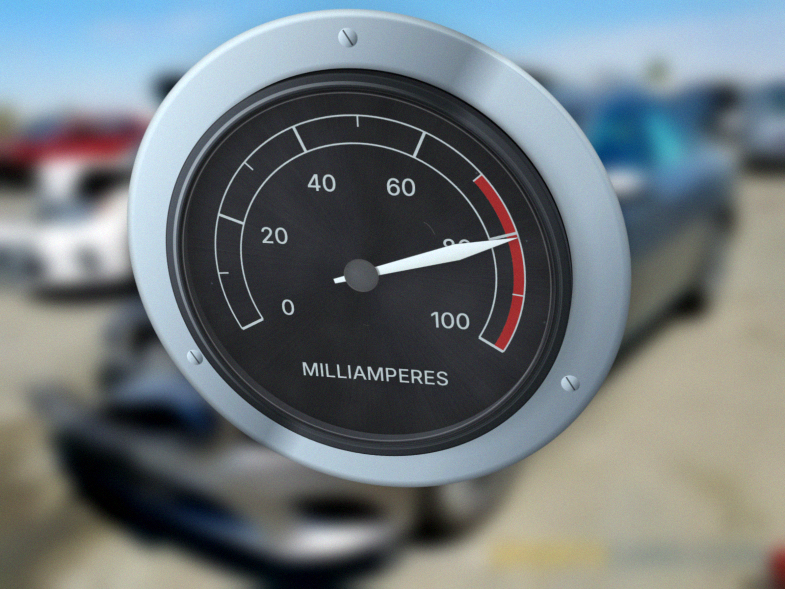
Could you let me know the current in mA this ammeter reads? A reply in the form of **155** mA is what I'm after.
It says **80** mA
